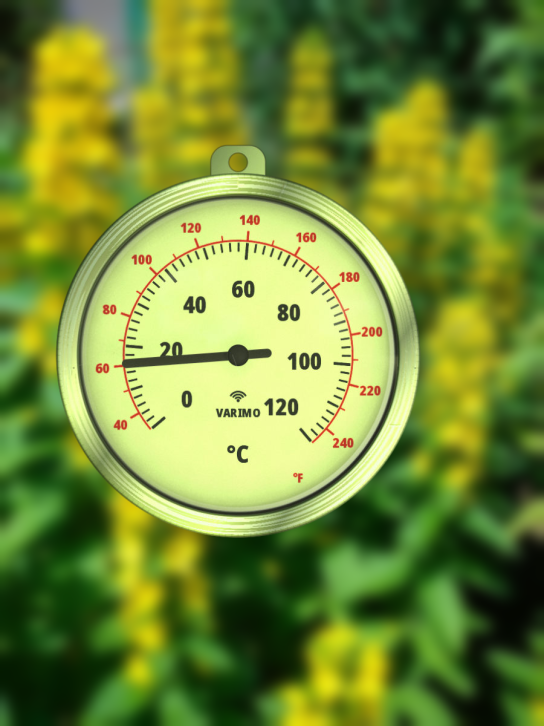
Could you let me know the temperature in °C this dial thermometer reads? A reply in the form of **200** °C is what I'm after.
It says **16** °C
